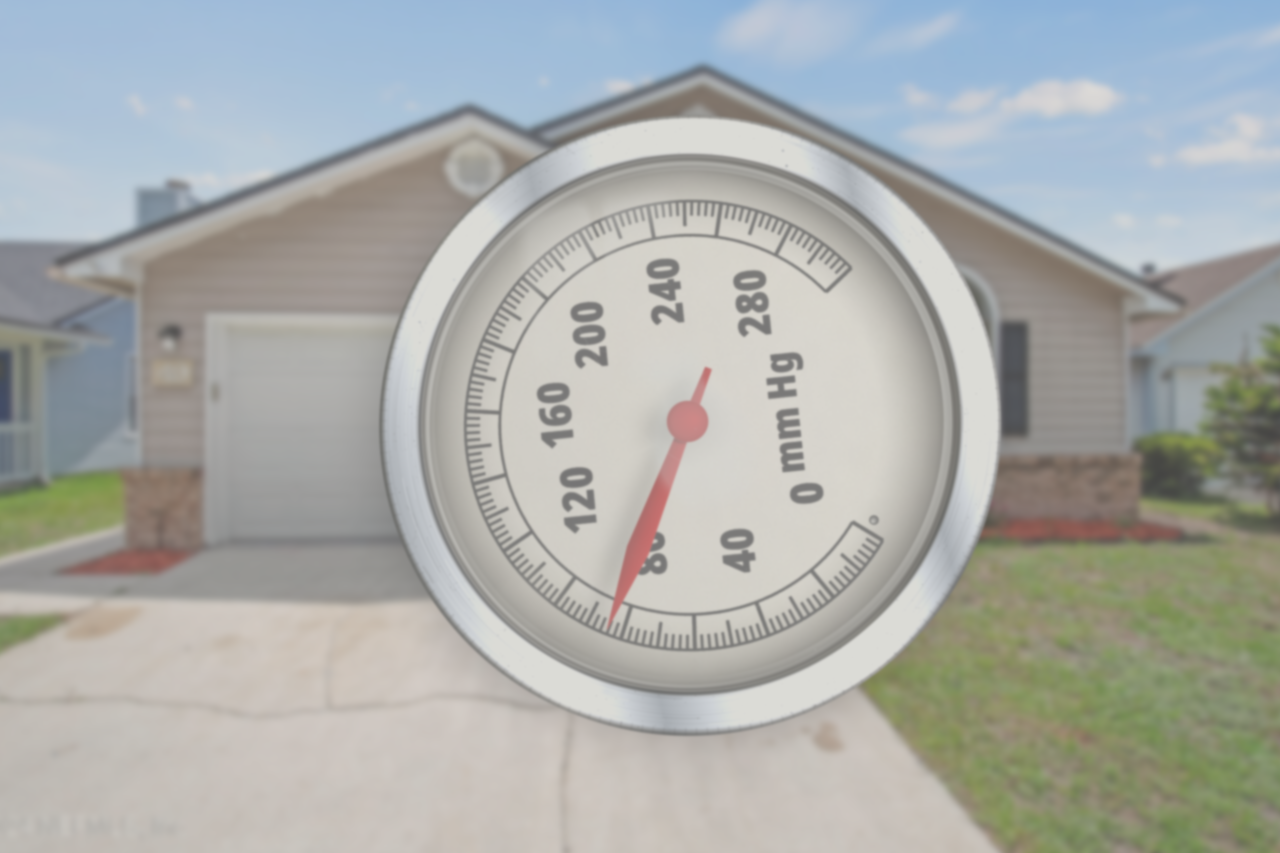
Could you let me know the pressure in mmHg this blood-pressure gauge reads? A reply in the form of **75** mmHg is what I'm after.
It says **84** mmHg
